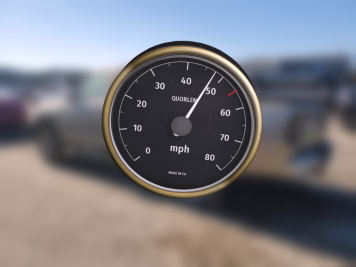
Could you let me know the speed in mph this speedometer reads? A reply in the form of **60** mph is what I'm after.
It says **47.5** mph
